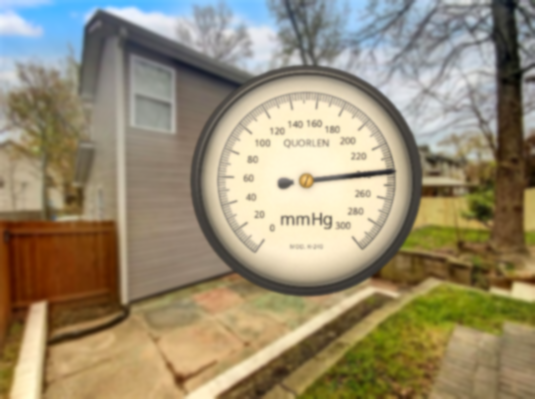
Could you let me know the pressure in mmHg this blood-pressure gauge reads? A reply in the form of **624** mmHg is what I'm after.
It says **240** mmHg
